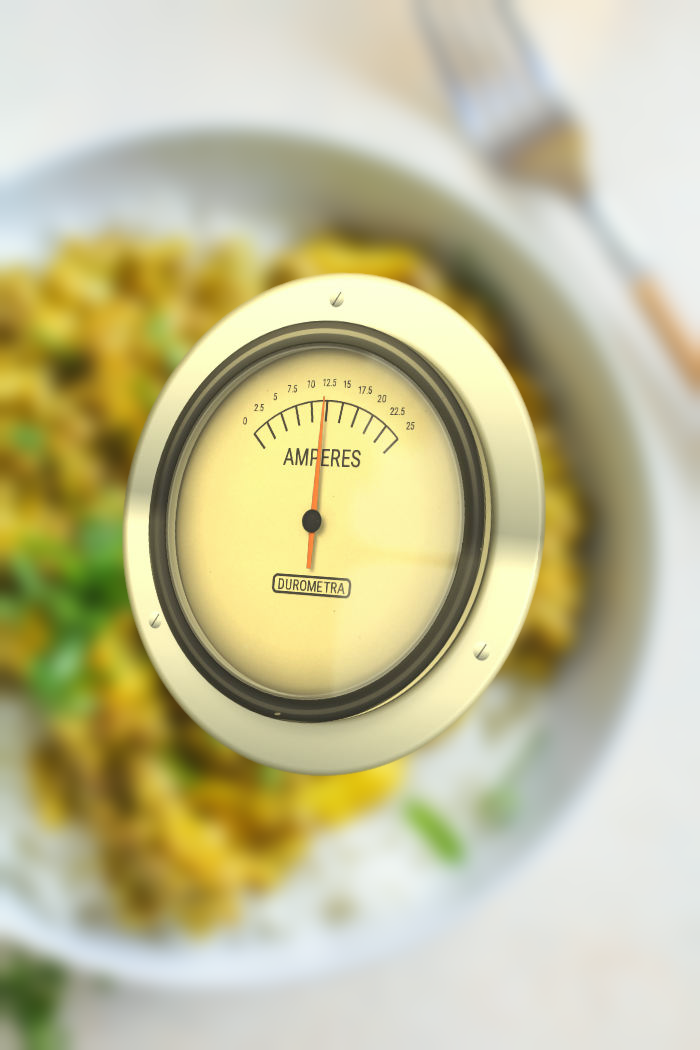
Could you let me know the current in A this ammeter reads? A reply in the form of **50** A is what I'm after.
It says **12.5** A
